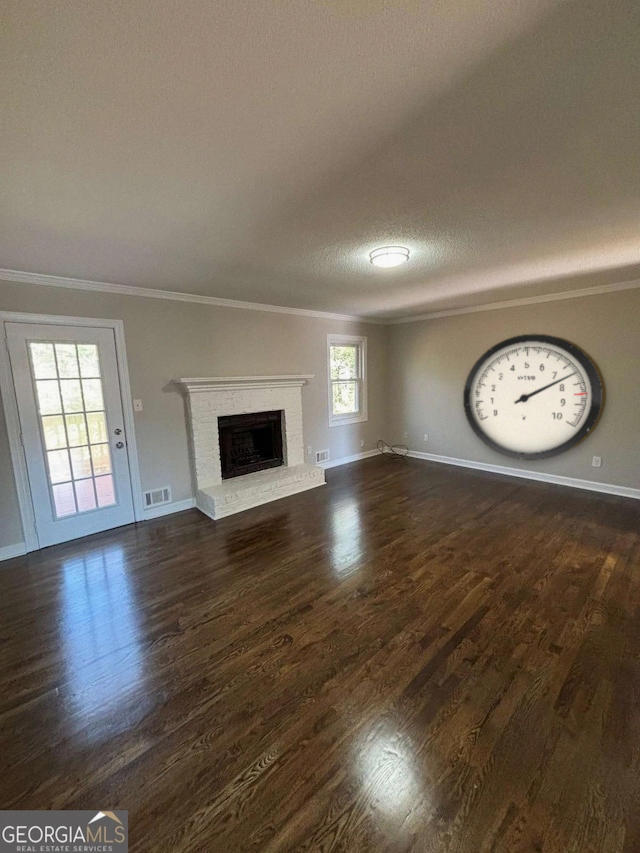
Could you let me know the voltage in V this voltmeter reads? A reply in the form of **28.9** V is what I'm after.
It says **7.5** V
